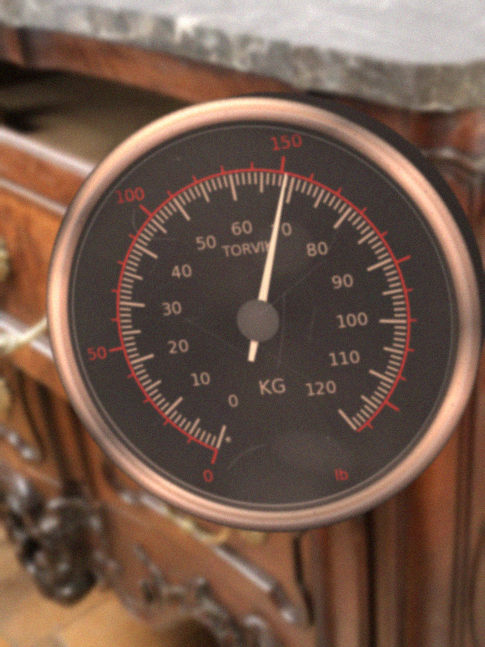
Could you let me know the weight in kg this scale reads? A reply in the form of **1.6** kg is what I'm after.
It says **69** kg
